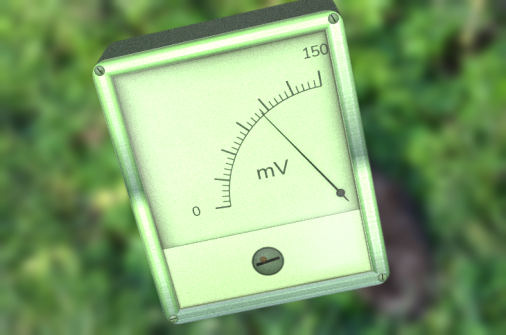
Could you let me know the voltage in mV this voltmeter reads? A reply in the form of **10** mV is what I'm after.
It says **95** mV
